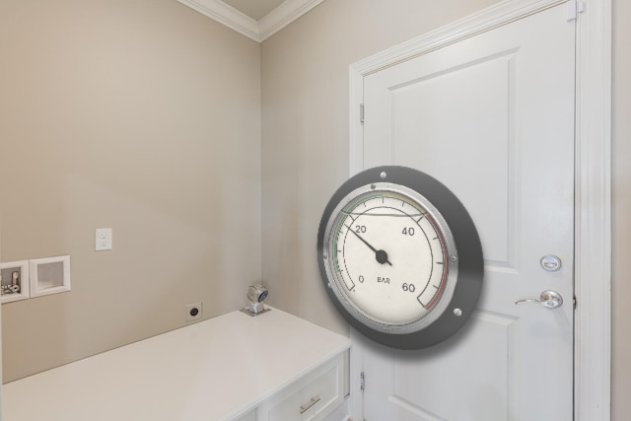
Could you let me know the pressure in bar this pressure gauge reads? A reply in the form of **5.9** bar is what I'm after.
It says **17.5** bar
